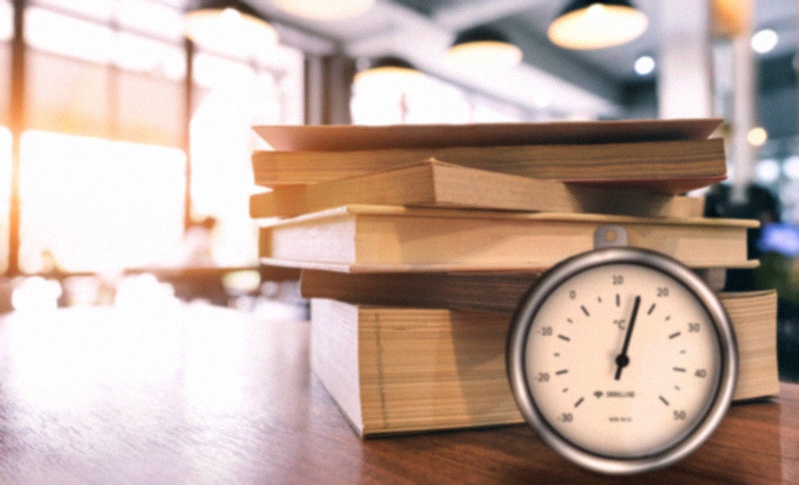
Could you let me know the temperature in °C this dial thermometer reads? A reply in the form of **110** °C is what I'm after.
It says **15** °C
